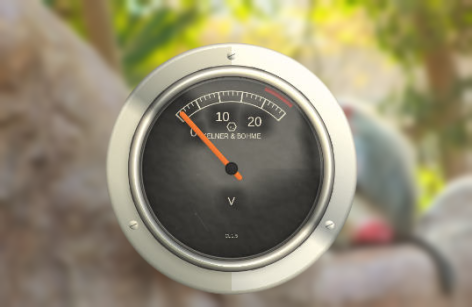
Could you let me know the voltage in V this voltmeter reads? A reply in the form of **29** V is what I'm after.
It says **1** V
